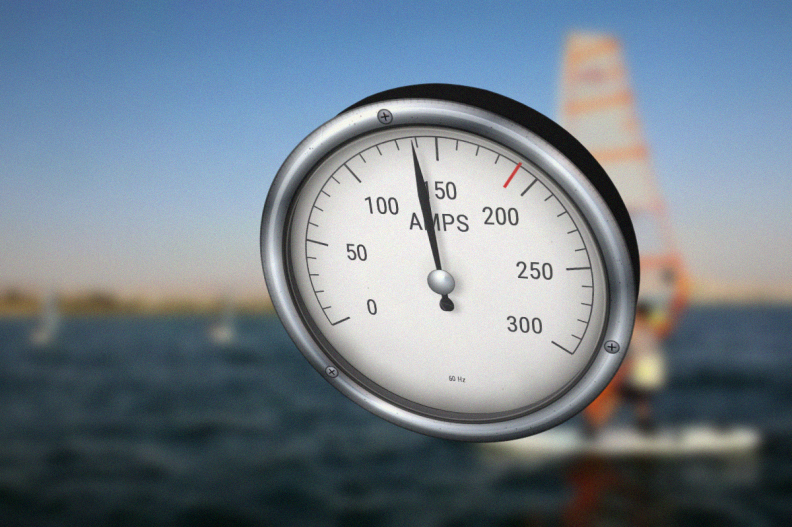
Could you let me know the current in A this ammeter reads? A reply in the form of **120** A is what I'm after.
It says **140** A
